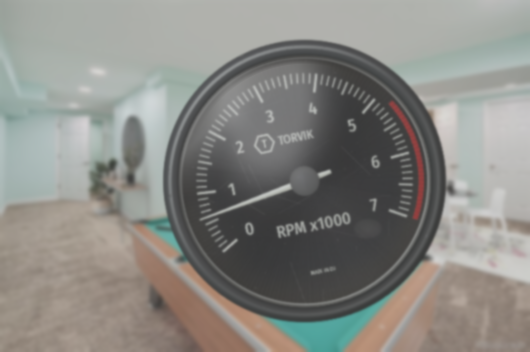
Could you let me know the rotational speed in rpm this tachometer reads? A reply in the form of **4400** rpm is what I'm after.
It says **600** rpm
